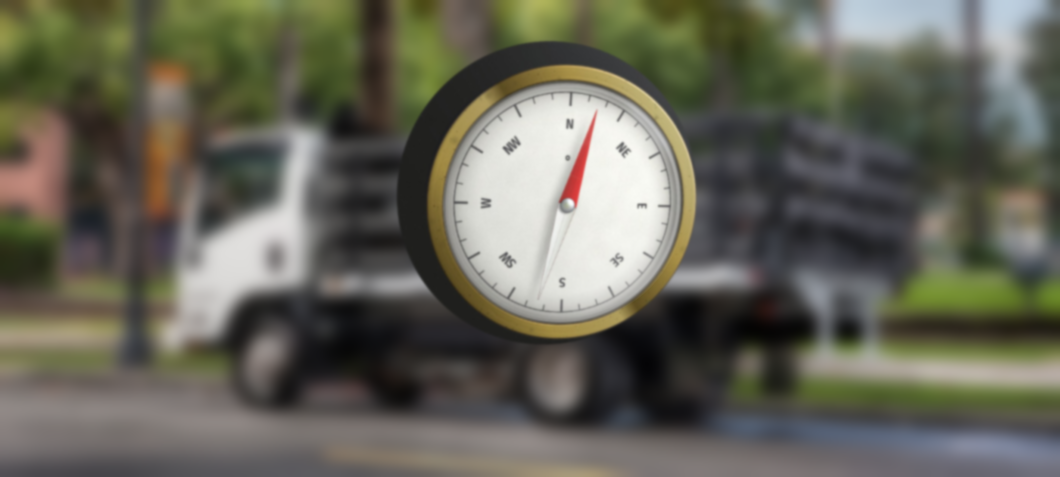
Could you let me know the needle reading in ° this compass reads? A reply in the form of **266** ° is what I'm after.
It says **15** °
